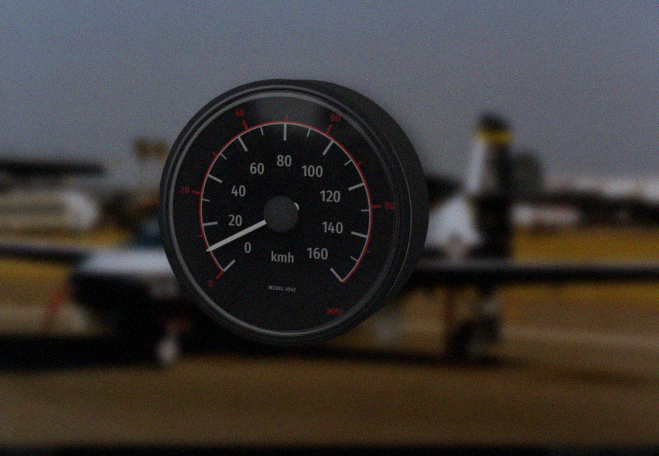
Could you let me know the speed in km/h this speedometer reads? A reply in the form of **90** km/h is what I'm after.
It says **10** km/h
